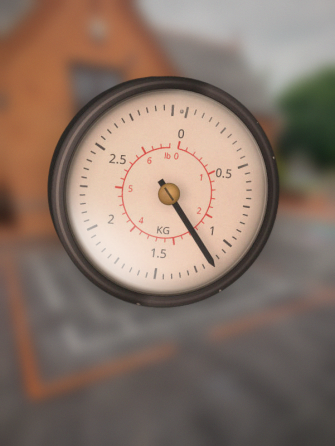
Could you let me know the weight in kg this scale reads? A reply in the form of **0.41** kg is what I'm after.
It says **1.15** kg
